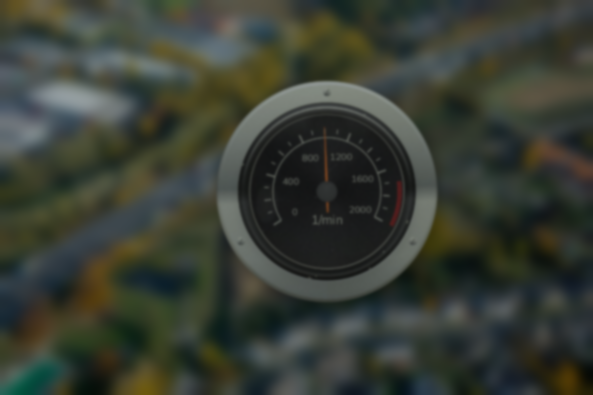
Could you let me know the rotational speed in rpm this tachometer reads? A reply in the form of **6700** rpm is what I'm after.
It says **1000** rpm
